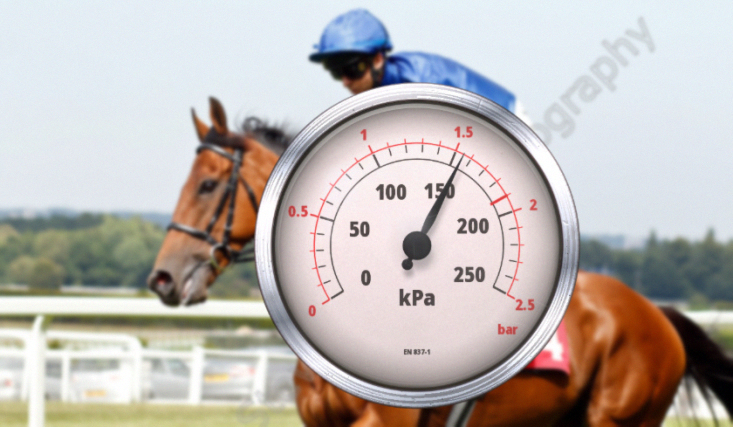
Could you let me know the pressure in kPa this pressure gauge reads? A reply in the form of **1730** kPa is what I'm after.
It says **155** kPa
